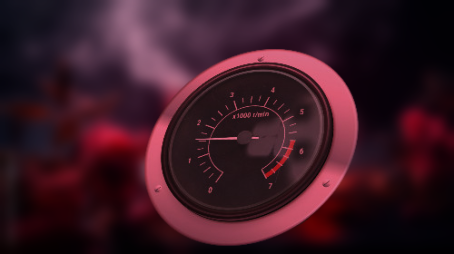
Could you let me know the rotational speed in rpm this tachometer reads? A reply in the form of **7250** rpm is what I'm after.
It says **1500** rpm
